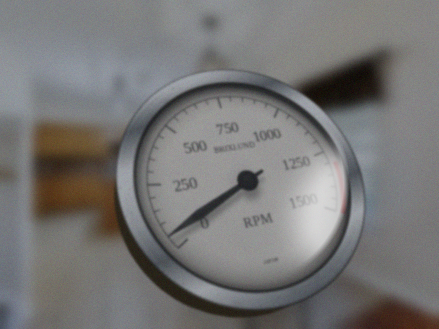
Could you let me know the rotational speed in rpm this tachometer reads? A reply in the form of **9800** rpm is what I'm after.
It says **50** rpm
